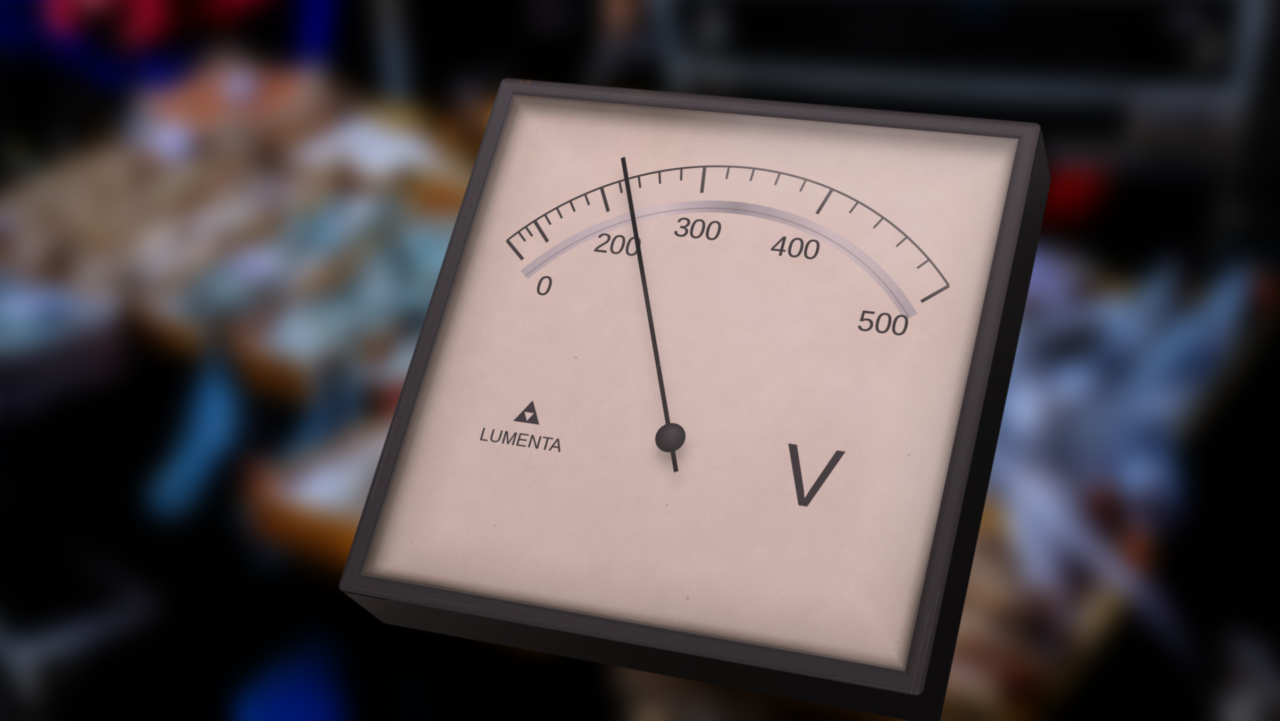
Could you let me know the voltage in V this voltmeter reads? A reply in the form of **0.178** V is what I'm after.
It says **230** V
